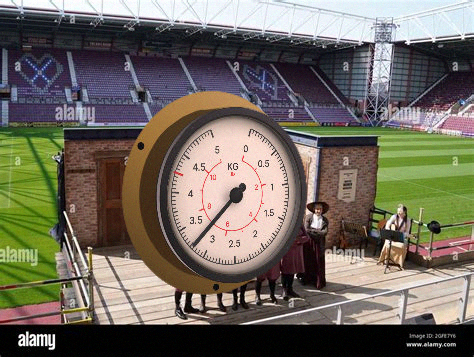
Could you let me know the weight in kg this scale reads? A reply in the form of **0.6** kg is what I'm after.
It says **3.25** kg
